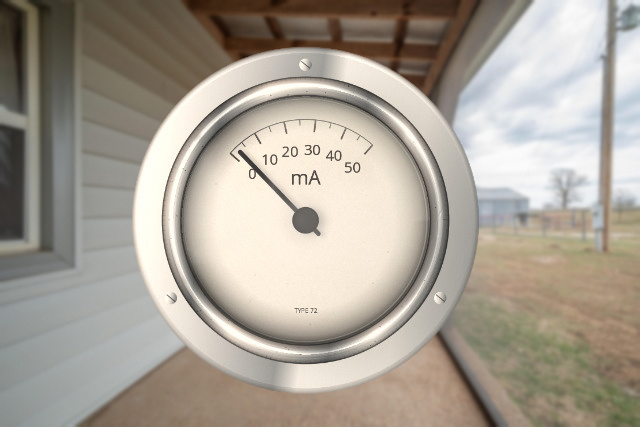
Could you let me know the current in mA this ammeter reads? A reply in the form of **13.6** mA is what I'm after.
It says **2.5** mA
